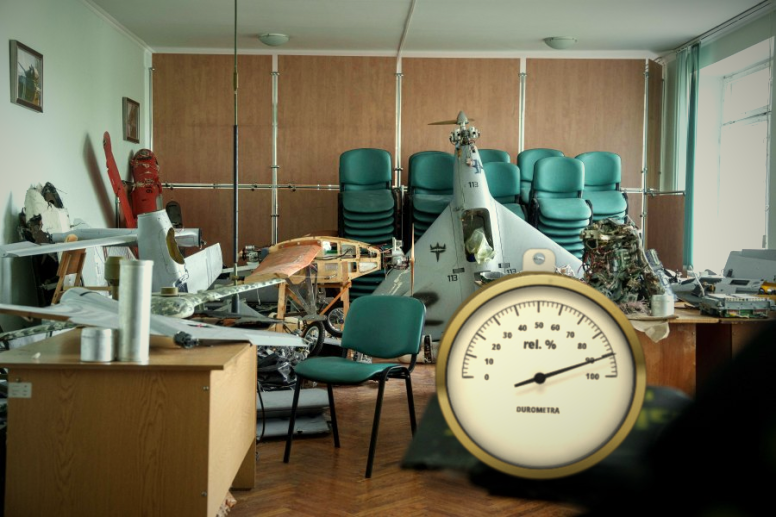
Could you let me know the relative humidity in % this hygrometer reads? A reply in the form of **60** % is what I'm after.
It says **90** %
